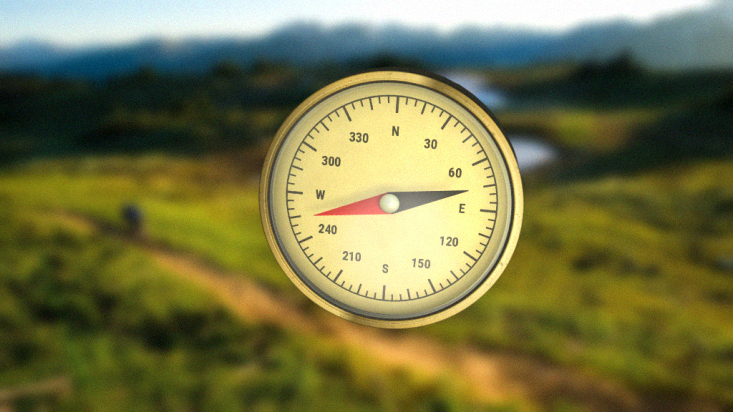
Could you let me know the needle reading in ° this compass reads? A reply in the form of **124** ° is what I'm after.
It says **255** °
